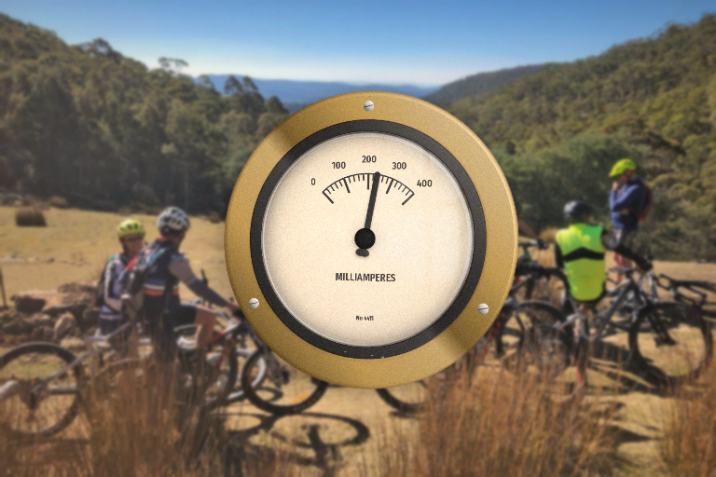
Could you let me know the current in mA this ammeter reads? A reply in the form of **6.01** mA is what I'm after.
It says **240** mA
